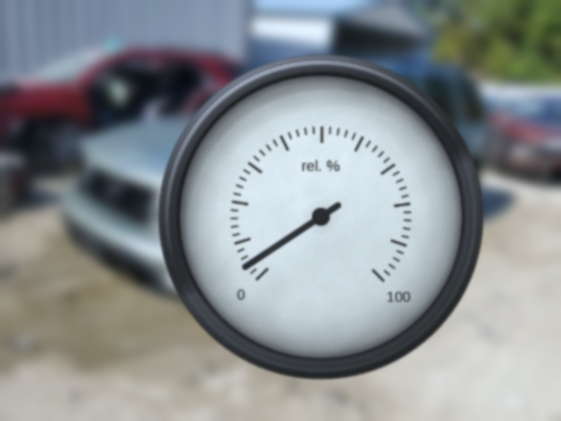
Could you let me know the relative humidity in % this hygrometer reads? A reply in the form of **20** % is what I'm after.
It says **4** %
